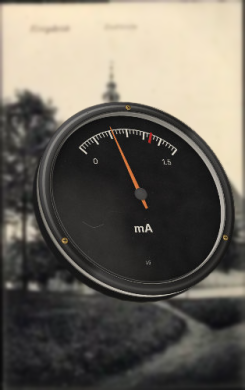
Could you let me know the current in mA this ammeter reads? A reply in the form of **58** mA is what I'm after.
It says **0.5** mA
